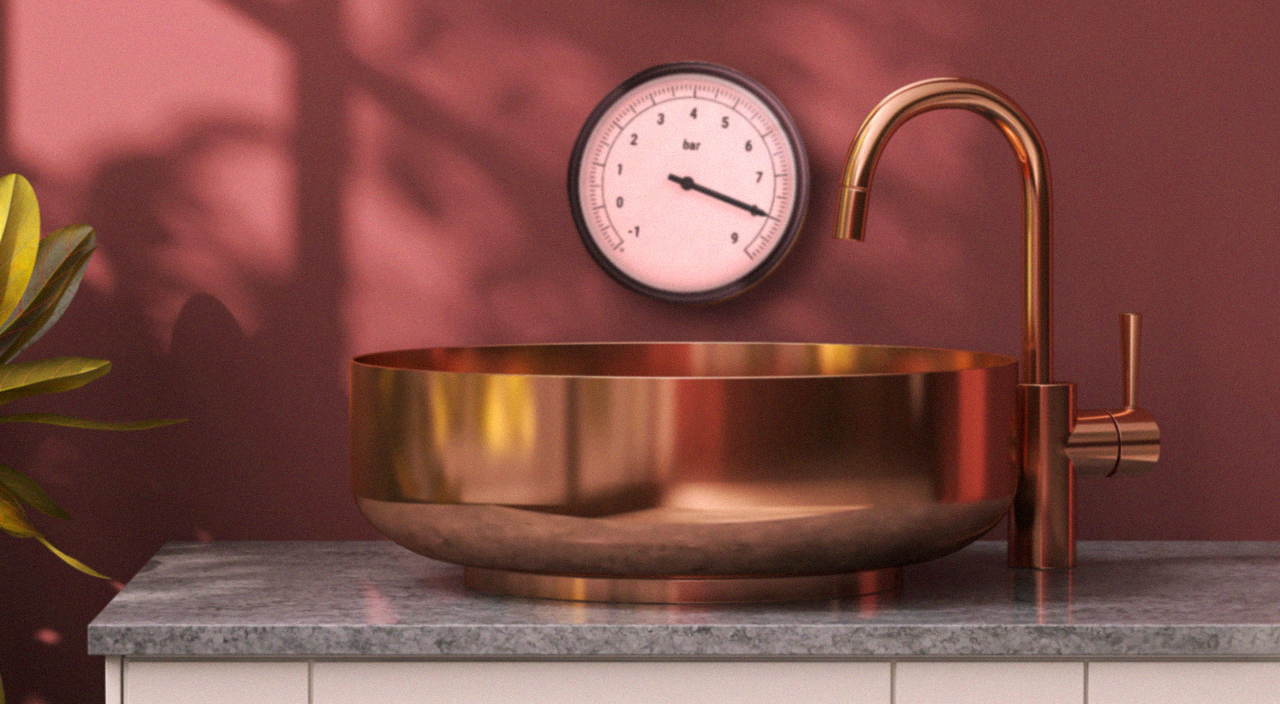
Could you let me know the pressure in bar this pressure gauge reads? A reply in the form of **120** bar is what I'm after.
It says **8** bar
